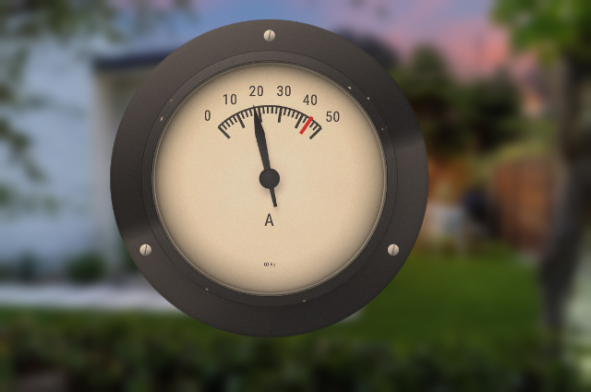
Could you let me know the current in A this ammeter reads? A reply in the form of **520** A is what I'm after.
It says **18** A
